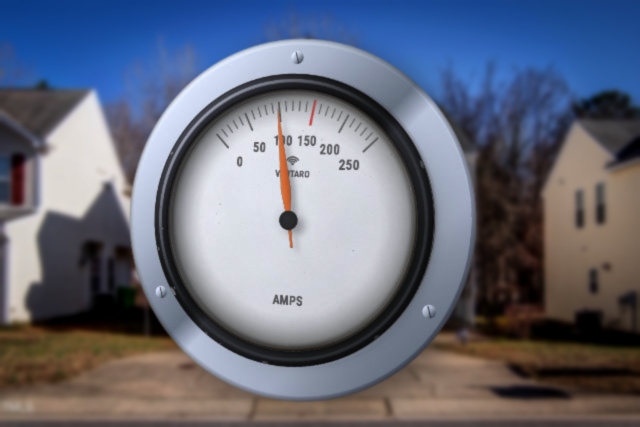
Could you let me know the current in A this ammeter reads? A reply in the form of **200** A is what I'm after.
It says **100** A
